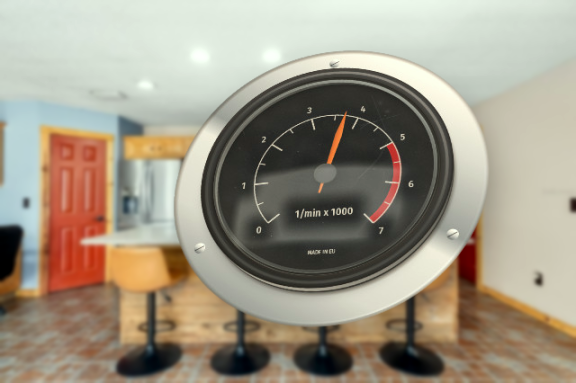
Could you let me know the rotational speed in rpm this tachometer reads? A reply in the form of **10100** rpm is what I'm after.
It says **3750** rpm
